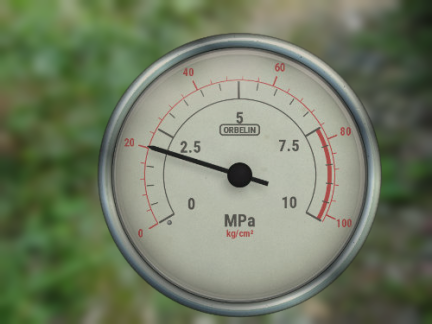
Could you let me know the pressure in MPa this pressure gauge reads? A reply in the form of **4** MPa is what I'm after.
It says **2** MPa
